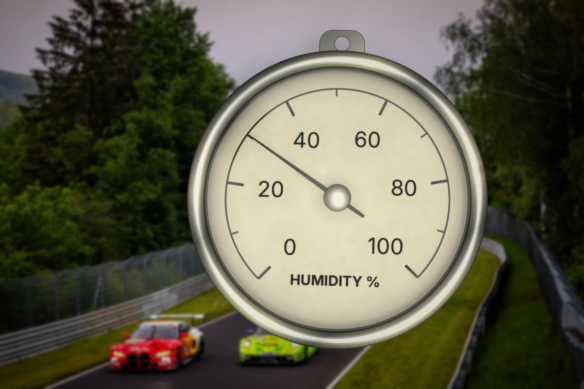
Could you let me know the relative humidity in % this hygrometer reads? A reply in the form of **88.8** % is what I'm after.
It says **30** %
